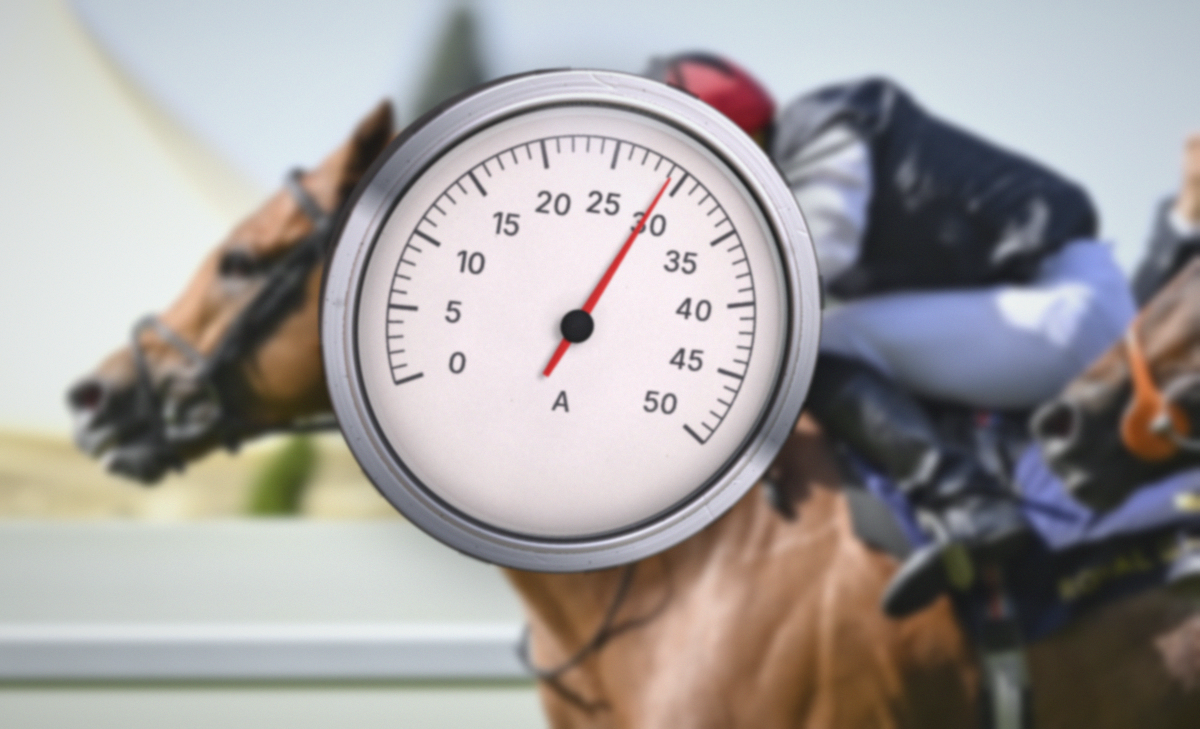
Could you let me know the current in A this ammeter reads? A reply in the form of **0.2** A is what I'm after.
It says **29** A
